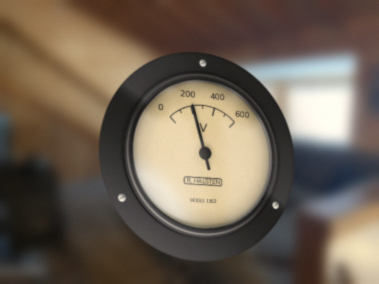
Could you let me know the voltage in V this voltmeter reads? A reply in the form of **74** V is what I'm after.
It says **200** V
